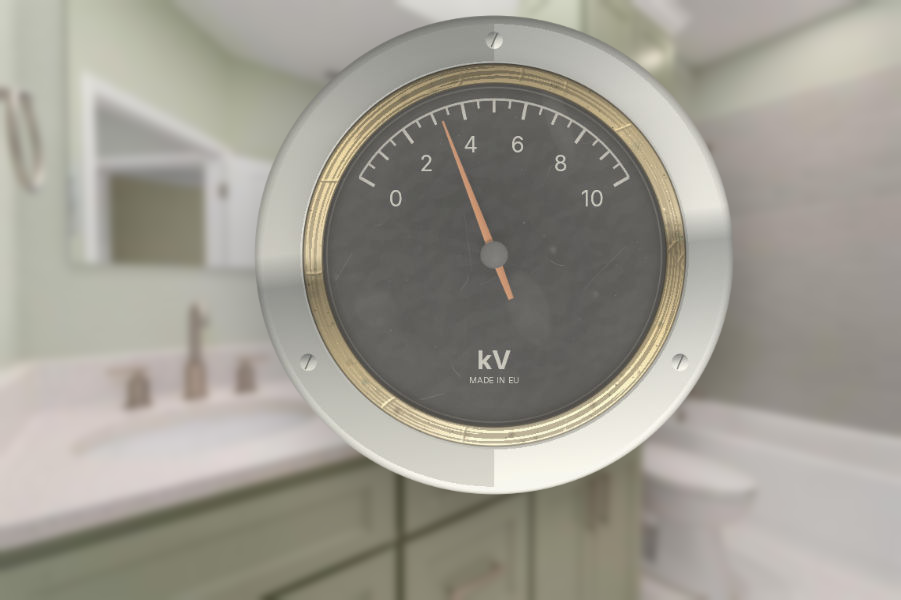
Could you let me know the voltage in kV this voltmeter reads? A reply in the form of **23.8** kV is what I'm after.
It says **3.25** kV
